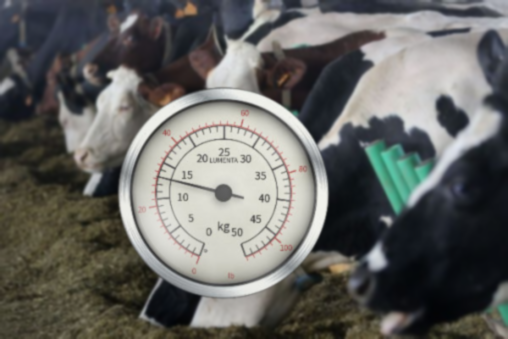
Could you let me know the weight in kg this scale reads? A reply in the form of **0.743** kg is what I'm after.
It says **13** kg
